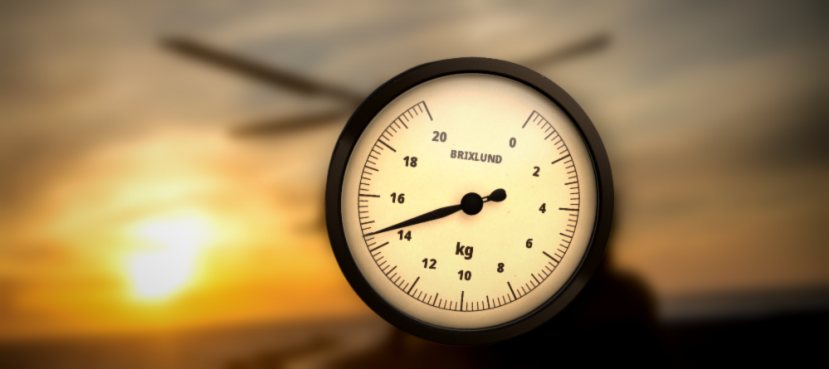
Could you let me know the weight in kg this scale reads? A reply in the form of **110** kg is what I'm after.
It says **14.6** kg
